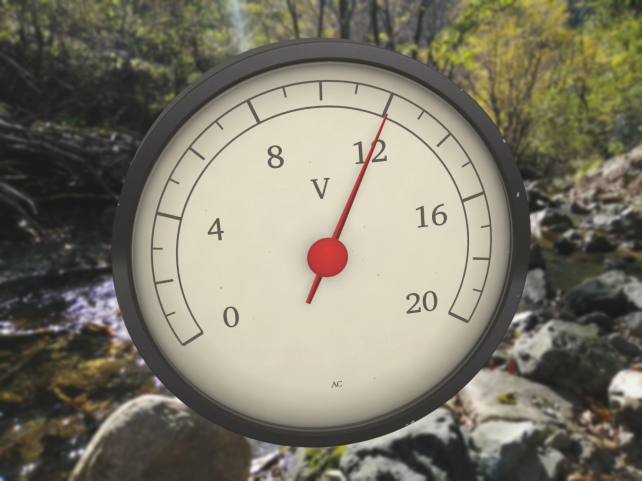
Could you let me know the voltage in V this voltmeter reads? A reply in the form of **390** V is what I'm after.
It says **12** V
